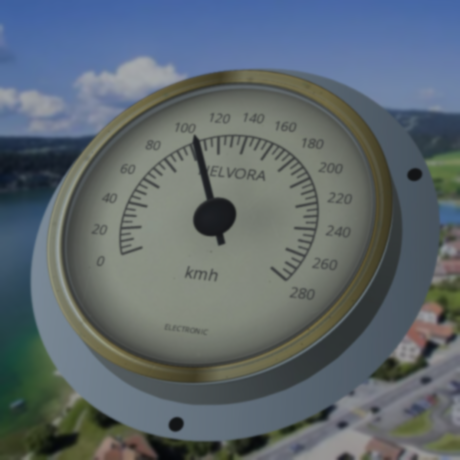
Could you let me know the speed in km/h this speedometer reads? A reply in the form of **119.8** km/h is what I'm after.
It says **105** km/h
